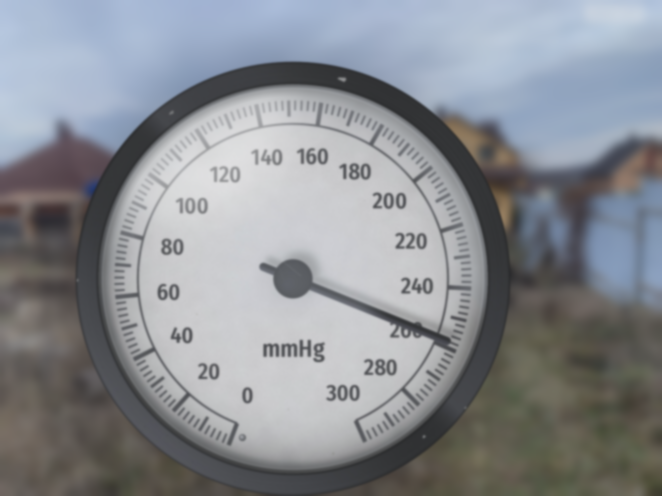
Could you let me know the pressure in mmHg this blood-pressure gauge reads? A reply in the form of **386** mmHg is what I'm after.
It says **258** mmHg
